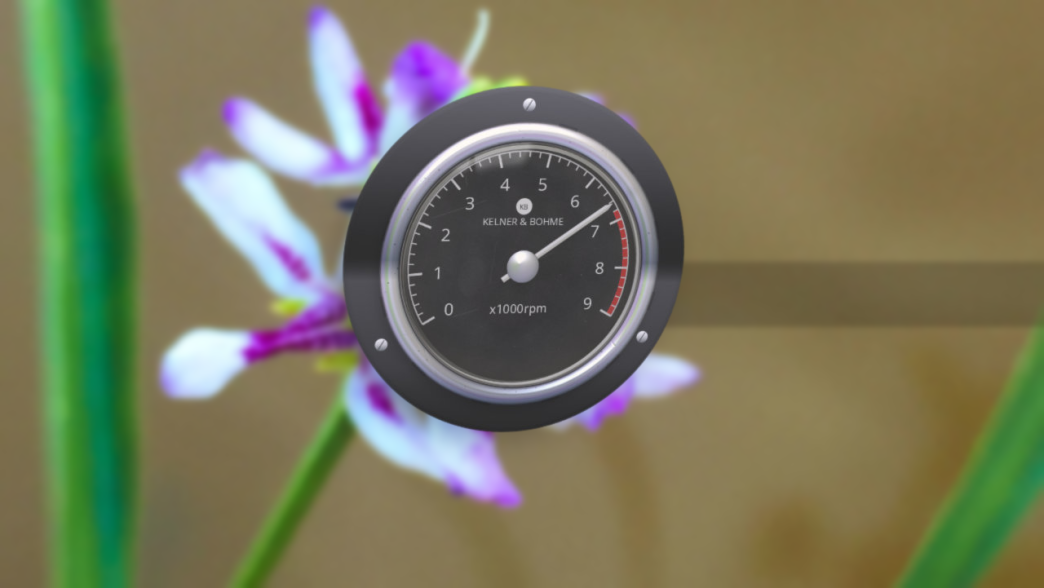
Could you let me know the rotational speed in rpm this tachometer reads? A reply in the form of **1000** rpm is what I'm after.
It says **6600** rpm
